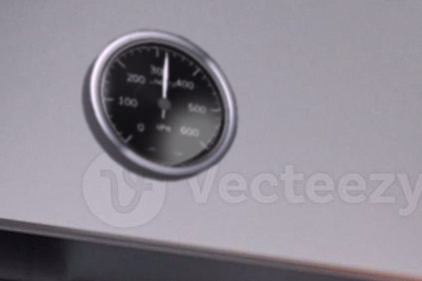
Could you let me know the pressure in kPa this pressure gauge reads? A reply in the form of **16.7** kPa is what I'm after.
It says **320** kPa
